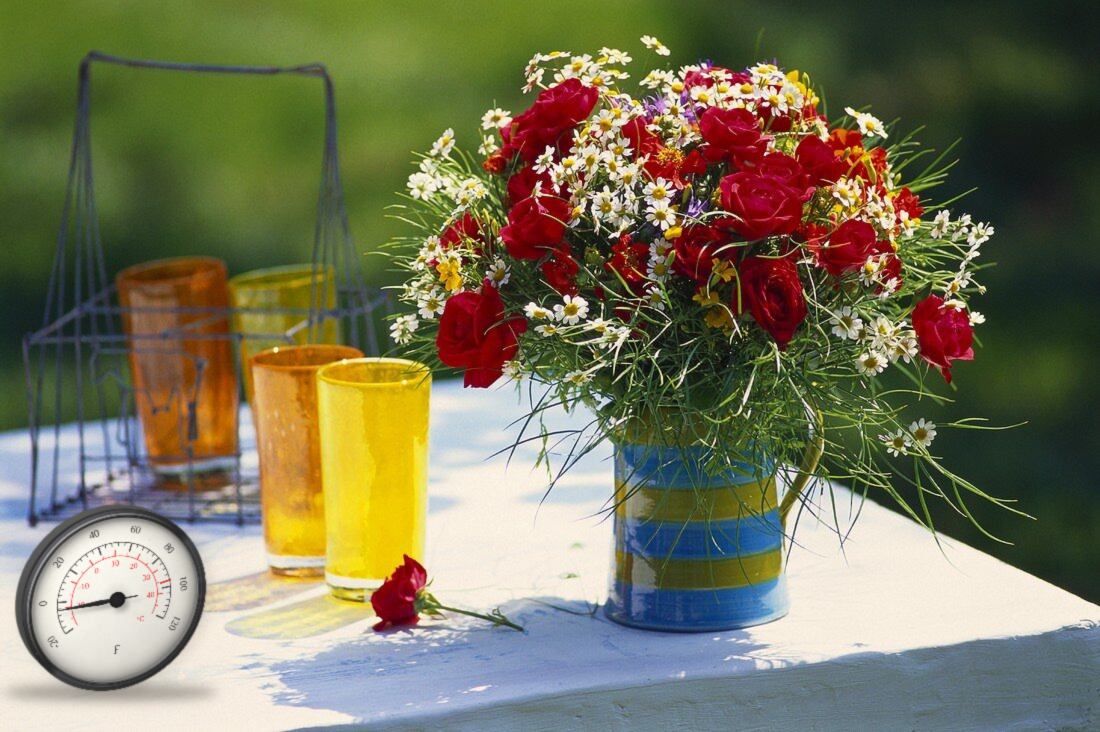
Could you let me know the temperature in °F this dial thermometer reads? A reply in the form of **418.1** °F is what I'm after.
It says **-4** °F
